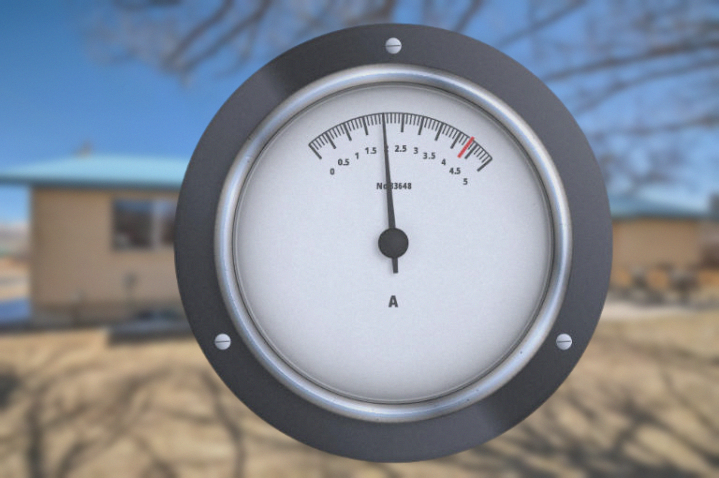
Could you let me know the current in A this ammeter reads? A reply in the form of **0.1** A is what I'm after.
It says **2** A
